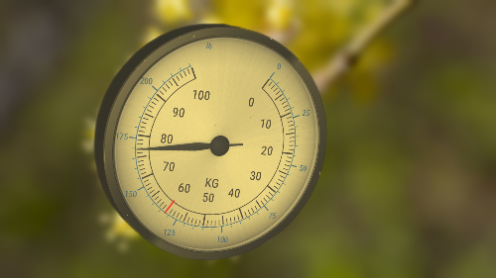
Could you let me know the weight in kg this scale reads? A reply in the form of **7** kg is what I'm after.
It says **77** kg
